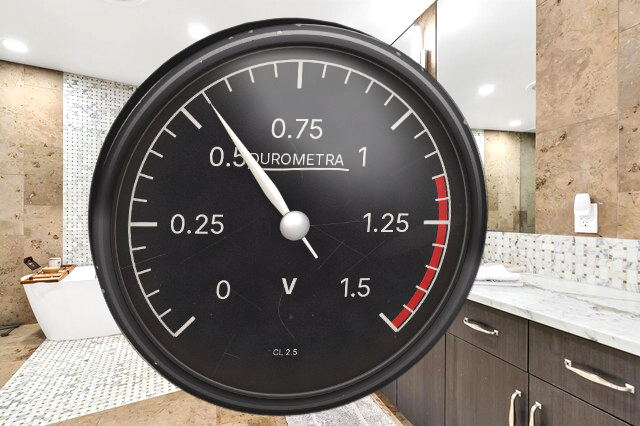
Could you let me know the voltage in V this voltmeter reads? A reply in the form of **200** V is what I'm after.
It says **0.55** V
